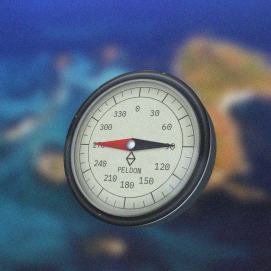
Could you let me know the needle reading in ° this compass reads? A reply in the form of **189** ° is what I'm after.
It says **270** °
